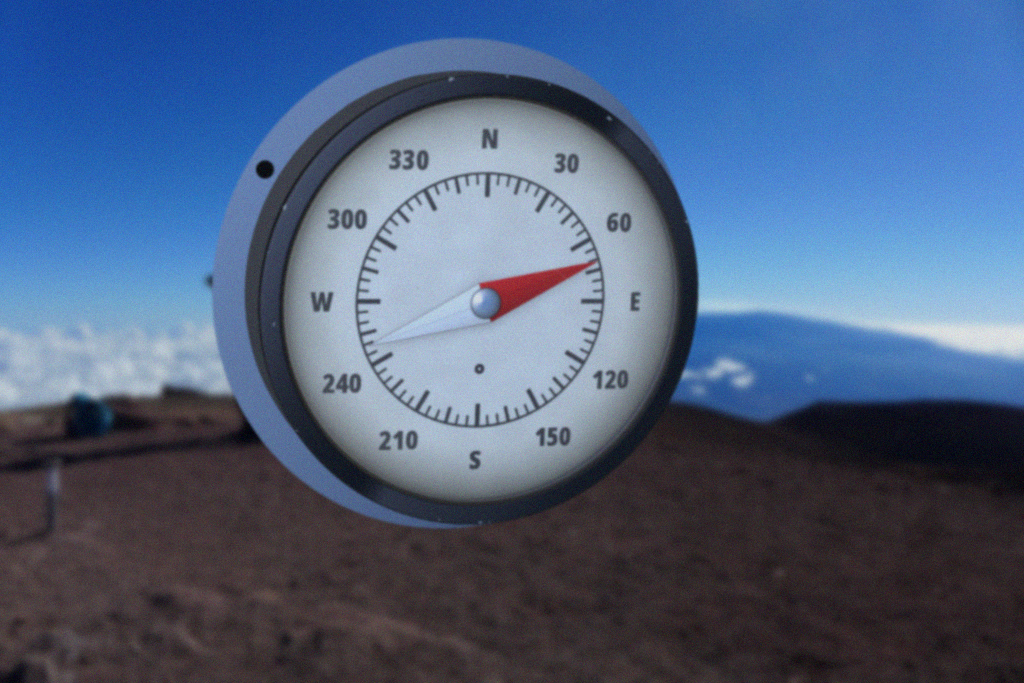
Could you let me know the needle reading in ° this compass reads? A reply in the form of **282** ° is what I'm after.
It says **70** °
